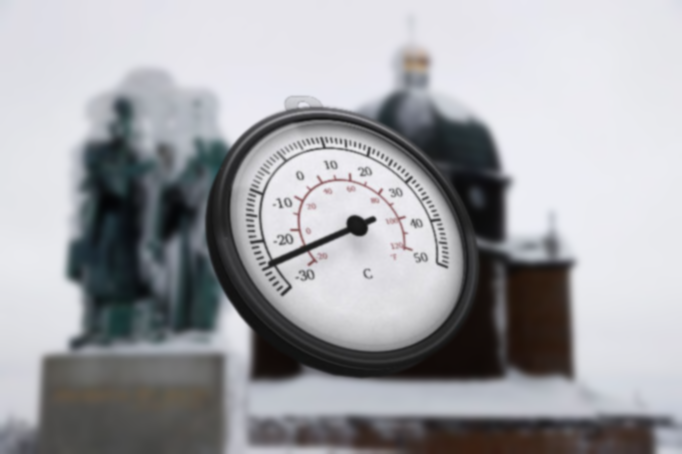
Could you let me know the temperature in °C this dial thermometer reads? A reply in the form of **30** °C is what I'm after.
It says **-25** °C
